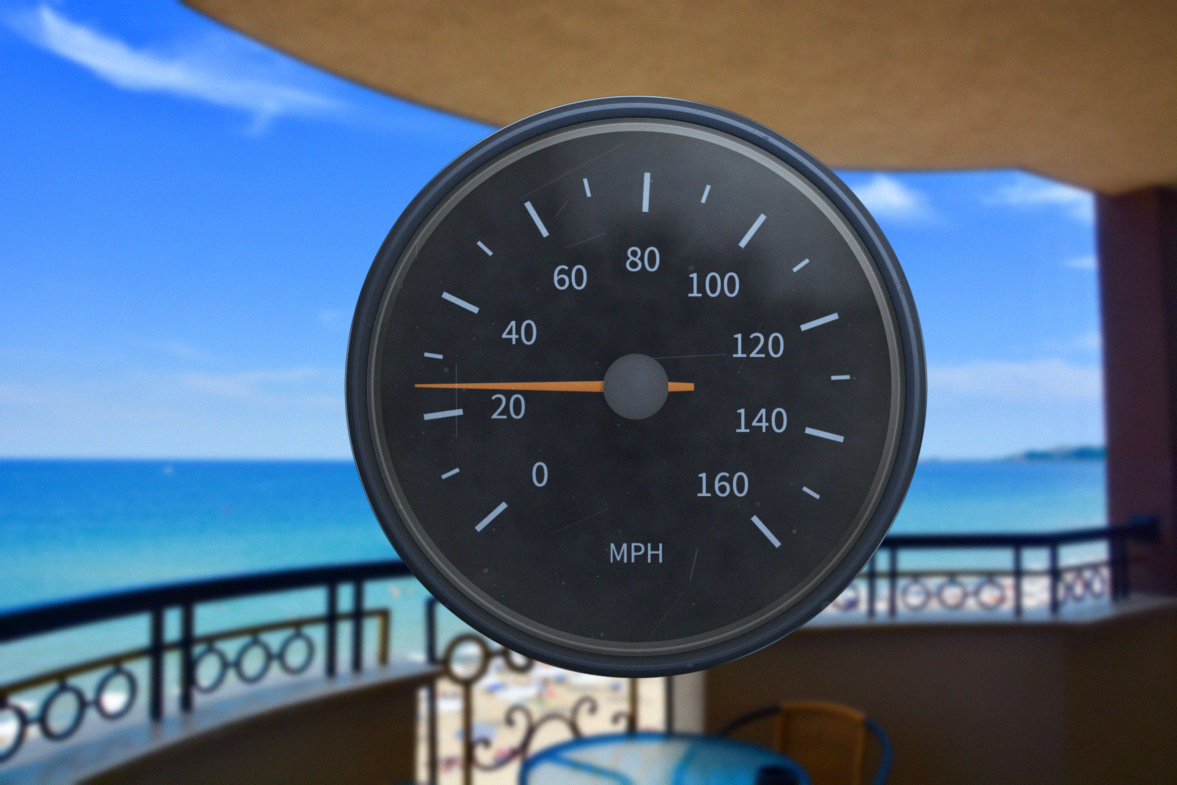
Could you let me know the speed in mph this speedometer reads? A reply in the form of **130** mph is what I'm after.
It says **25** mph
